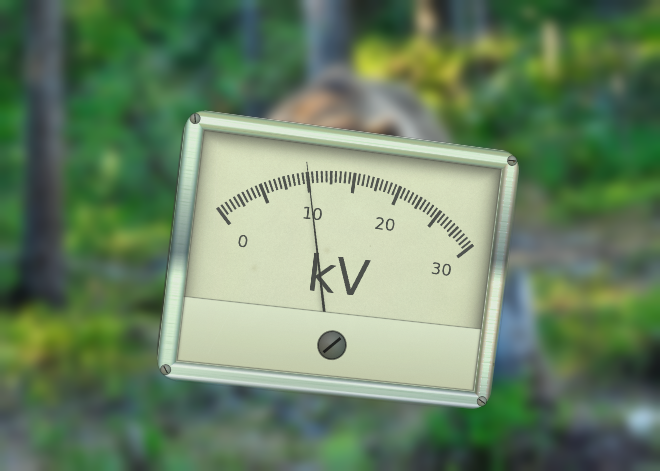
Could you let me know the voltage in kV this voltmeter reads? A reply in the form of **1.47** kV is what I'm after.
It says **10** kV
